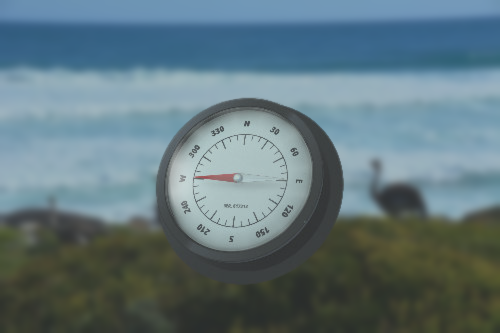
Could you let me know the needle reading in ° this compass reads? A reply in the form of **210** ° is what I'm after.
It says **270** °
